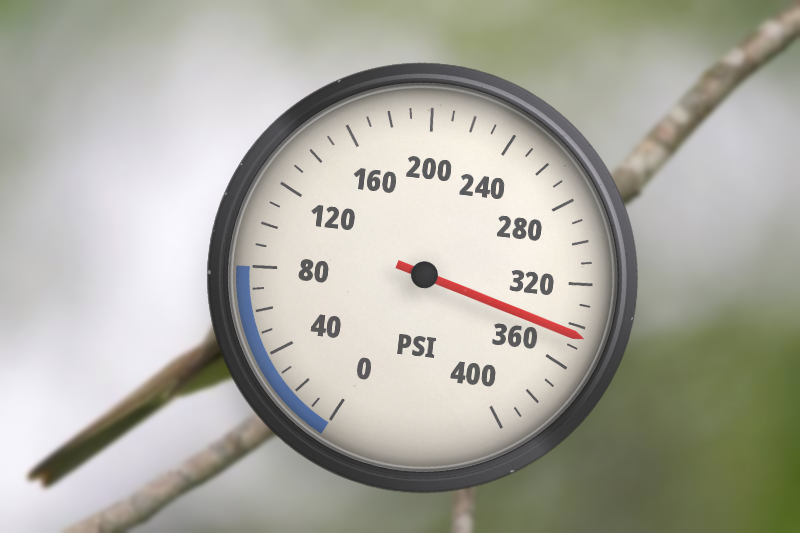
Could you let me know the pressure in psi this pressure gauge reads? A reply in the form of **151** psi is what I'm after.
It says **345** psi
